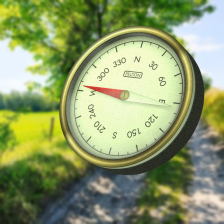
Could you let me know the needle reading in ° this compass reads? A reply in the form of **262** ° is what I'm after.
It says **275** °
